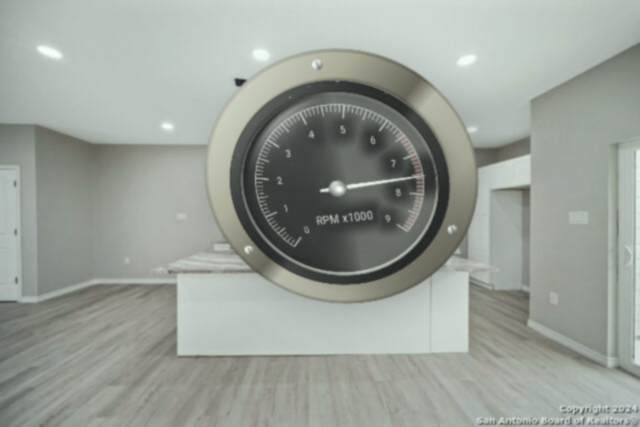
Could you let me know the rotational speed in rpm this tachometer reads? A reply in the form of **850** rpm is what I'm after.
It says **7500** rpm
